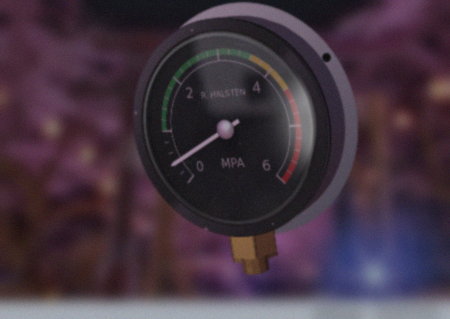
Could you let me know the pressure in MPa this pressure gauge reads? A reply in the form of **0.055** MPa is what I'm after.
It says **0.4** MPa
